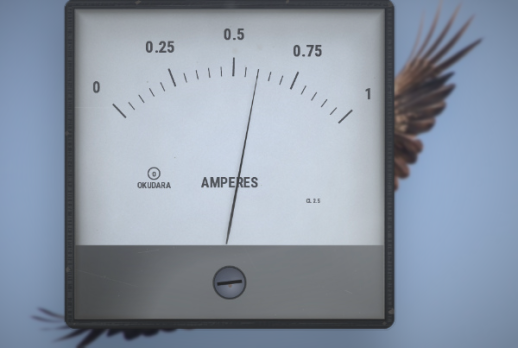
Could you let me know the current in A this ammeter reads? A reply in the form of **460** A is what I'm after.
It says **0.6** A
